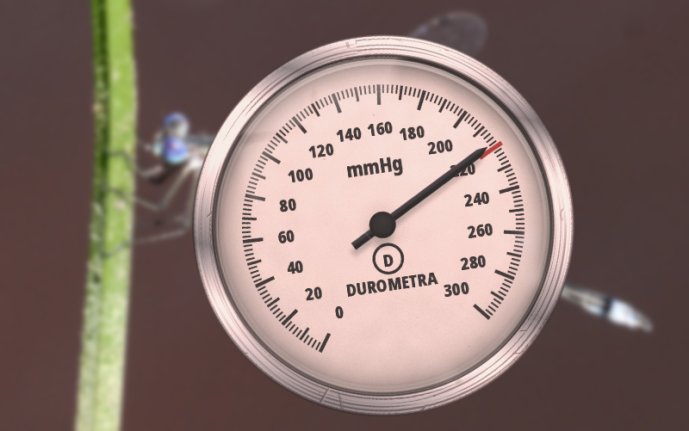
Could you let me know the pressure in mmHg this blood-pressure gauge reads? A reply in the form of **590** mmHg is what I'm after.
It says **218** mmHg
